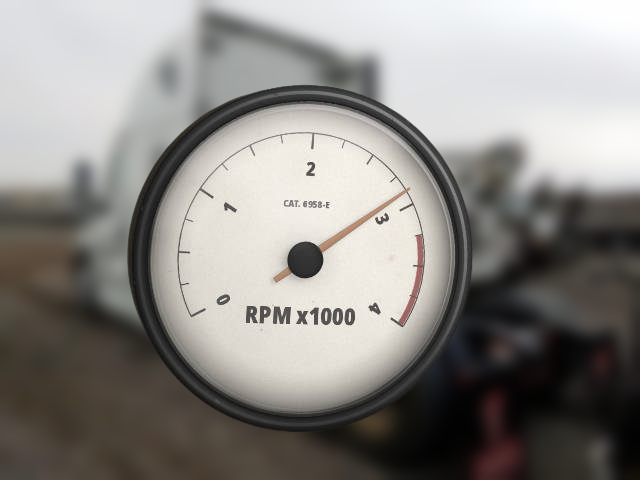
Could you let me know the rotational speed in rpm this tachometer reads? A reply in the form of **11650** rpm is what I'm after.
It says **2875** rpm
